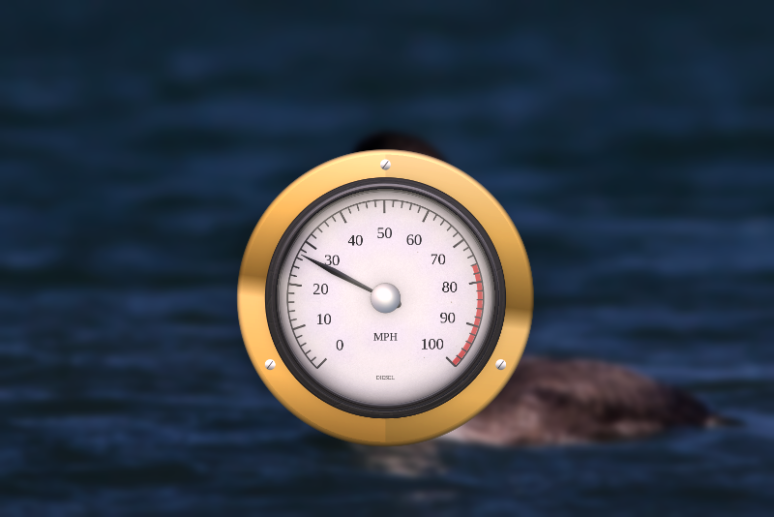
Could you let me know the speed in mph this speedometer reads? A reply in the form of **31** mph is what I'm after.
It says **27** mph
